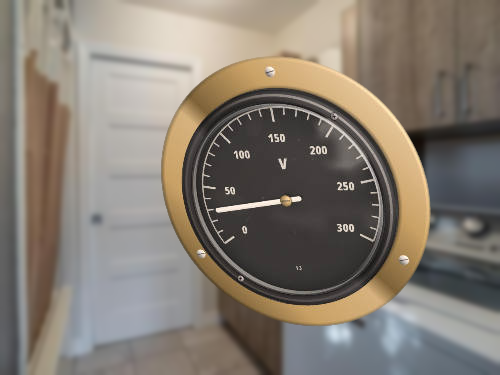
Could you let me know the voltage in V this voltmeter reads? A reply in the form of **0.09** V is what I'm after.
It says **30** V
